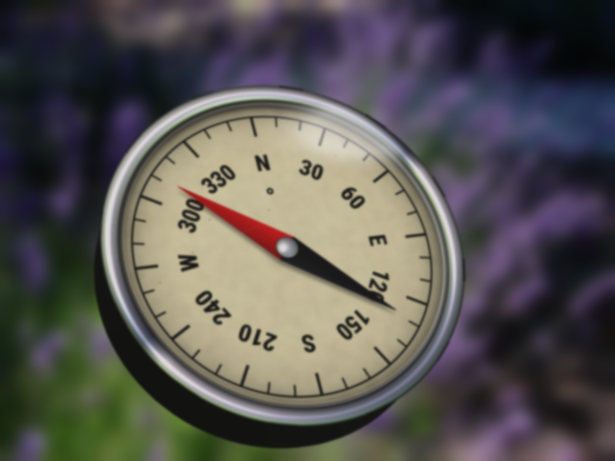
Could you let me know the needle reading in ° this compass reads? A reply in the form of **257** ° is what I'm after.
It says **310** °
